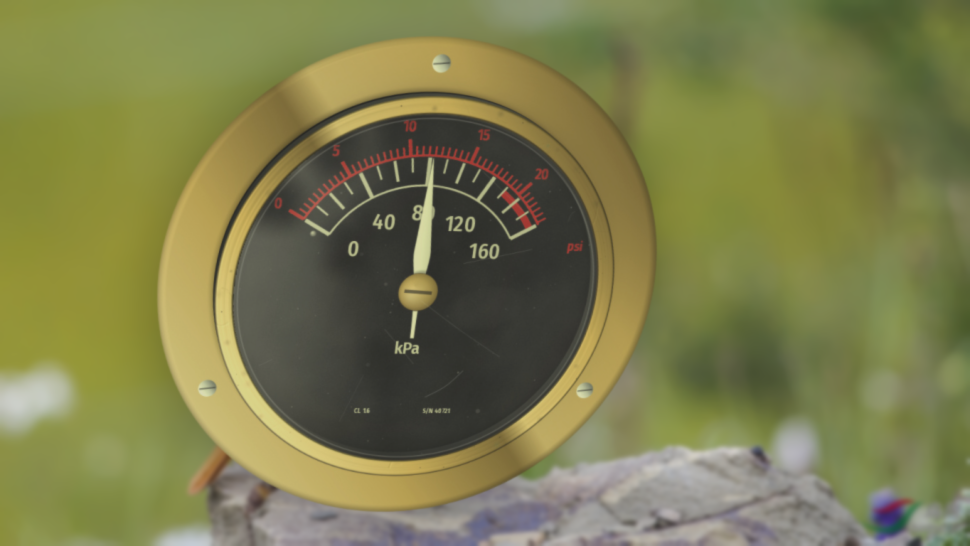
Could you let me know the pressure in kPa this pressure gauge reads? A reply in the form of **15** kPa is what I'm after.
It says **80** kPa
